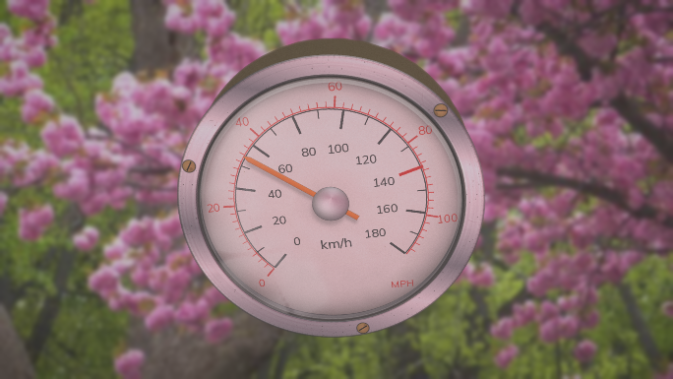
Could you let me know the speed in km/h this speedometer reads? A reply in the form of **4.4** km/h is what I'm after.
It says **55** km/h
